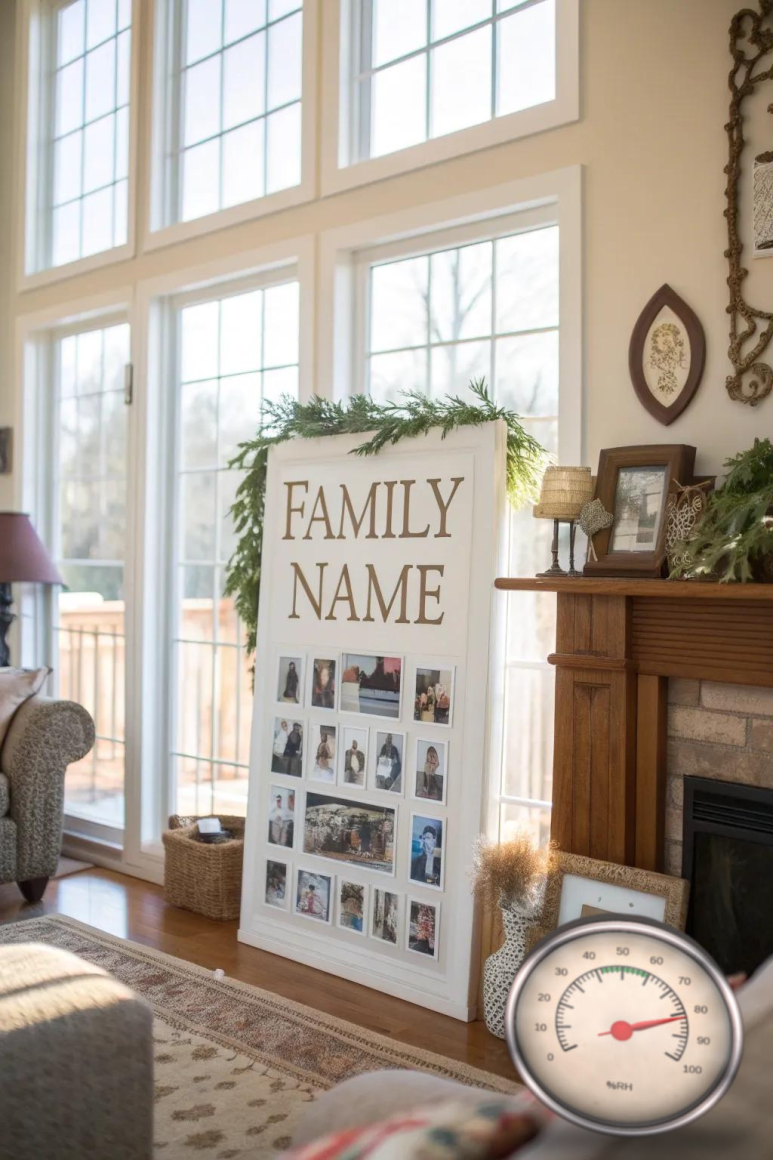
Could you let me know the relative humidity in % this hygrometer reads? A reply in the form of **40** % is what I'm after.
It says **80** %
